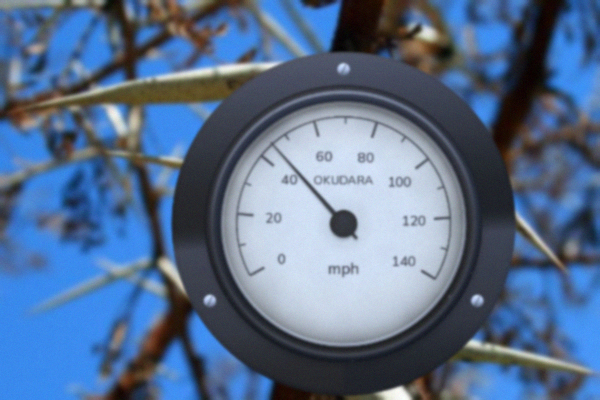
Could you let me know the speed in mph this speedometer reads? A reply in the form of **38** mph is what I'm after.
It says **45** mph
